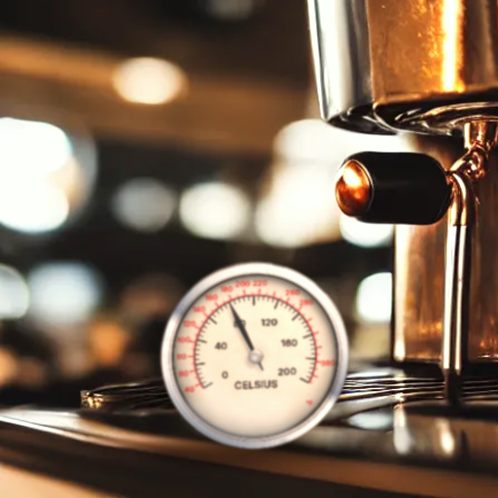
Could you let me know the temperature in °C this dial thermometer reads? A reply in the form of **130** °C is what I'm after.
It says **80** °C
